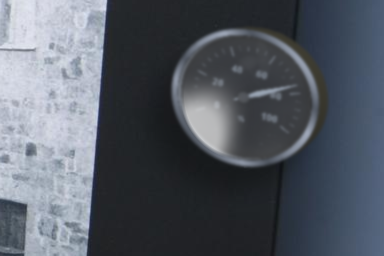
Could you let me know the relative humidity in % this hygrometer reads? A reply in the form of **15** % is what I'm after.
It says **76** %
